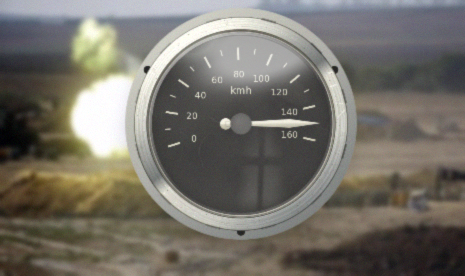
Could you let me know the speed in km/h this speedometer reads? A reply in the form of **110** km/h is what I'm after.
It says **150** km/h
